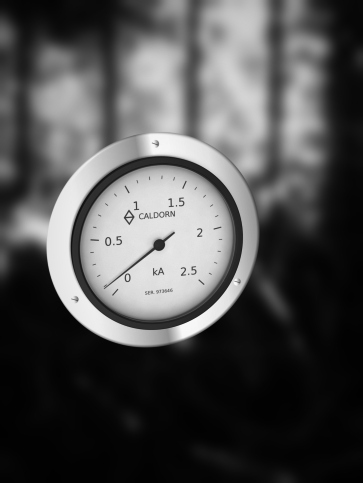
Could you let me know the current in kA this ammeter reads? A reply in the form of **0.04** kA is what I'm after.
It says **0.1** kA
